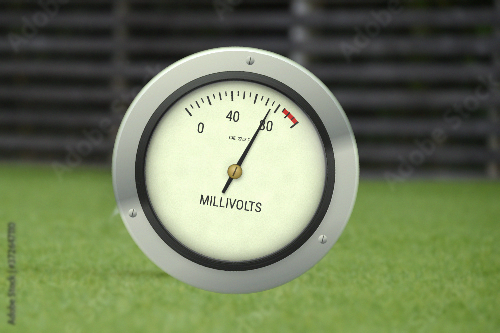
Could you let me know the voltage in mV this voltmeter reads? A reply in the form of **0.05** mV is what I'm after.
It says **75** mV
